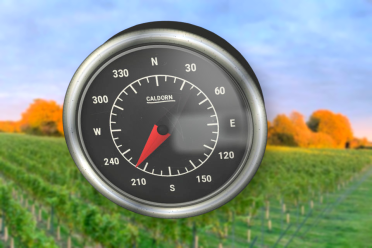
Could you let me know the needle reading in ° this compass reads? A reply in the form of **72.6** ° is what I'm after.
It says **220** °
